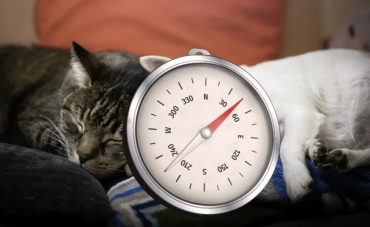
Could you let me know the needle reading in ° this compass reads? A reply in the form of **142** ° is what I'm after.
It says **45** °
